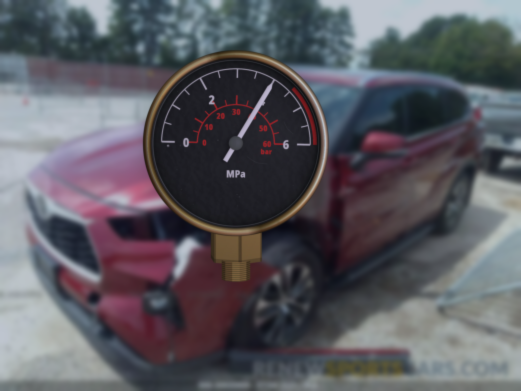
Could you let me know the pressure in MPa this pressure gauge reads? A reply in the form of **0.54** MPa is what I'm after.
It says **4** MPa
